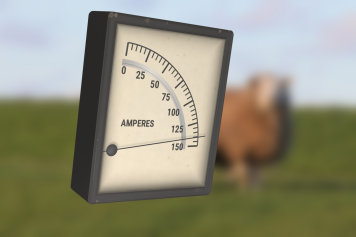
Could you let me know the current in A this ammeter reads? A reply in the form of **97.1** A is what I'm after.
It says **140** A
